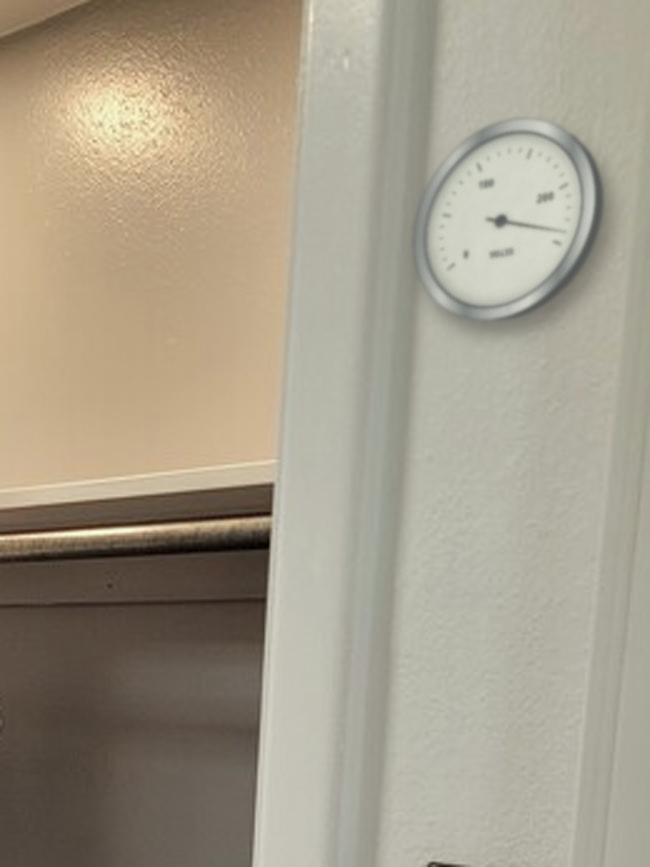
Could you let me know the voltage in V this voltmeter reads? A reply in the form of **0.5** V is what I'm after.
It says **240** V
